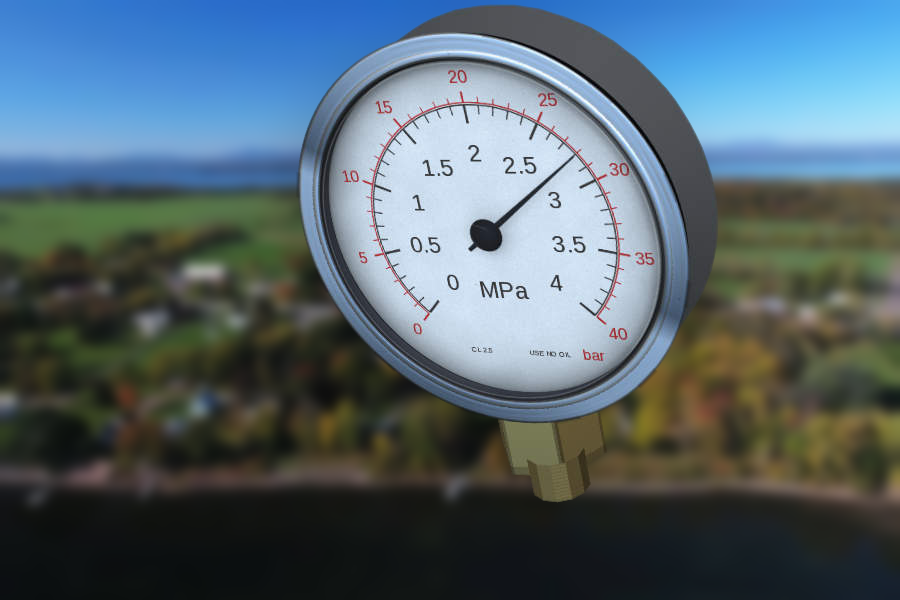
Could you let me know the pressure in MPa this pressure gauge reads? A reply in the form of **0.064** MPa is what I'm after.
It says **2.8** MPa
